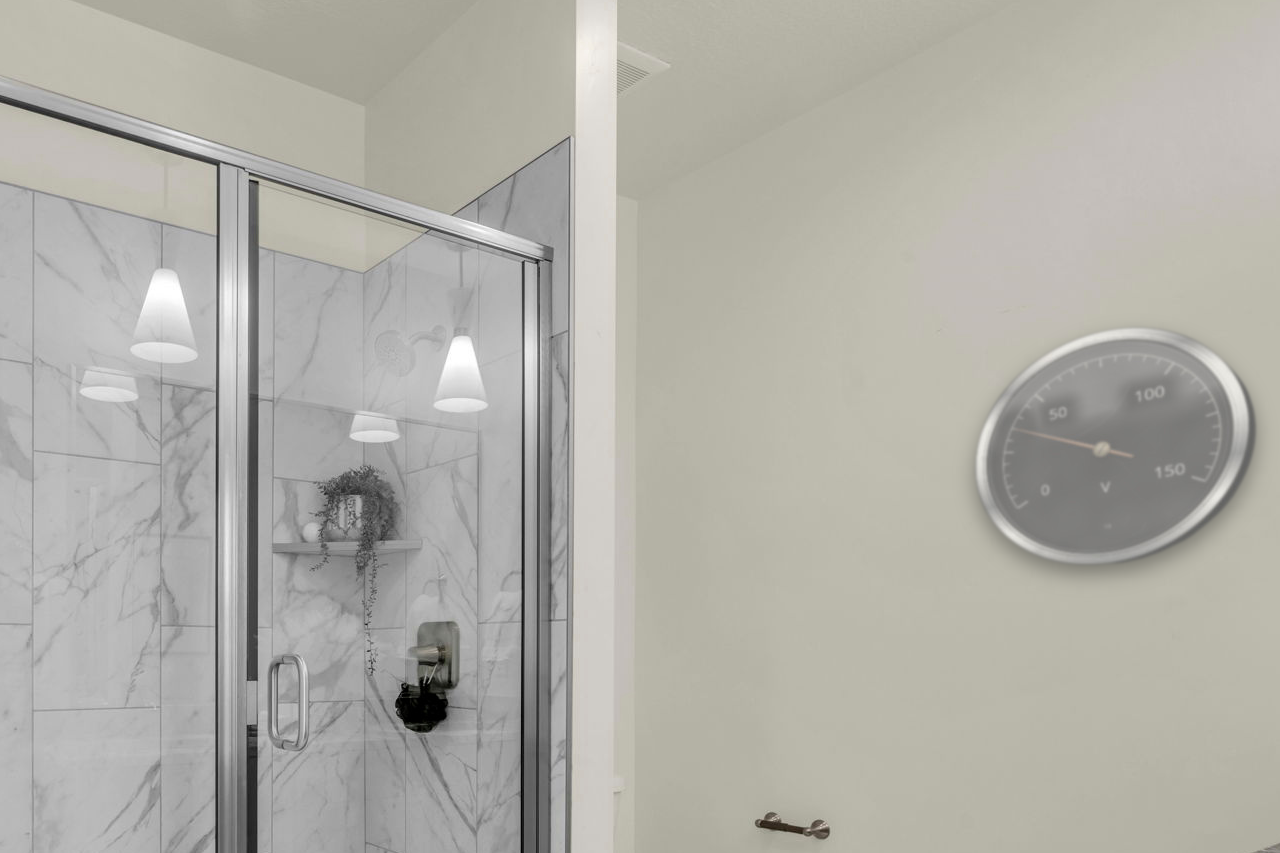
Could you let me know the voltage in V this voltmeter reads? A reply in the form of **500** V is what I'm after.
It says **35** V
